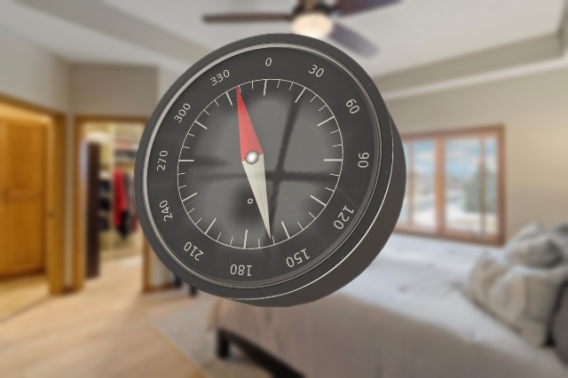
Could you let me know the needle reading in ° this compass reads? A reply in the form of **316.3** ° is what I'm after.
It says **340** °
